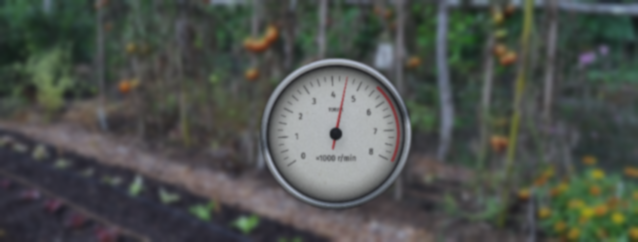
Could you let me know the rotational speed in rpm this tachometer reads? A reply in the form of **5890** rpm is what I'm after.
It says **4500** rpm
